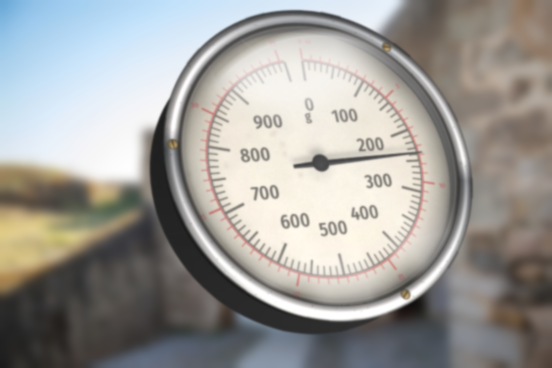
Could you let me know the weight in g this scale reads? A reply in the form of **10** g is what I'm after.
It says **240** g
